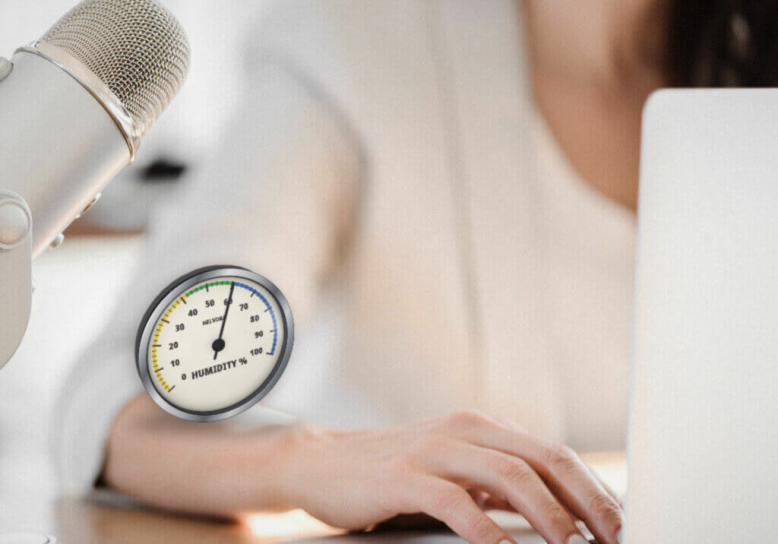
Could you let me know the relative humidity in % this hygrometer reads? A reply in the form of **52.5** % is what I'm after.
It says **60** %
